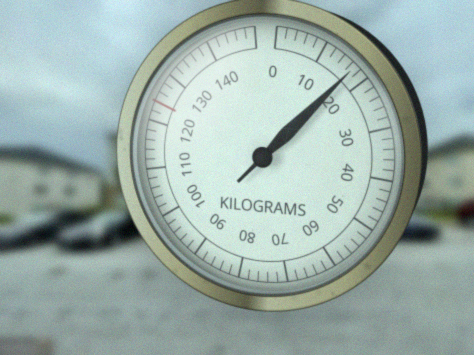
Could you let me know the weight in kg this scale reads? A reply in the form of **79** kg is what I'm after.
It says **17** kg
